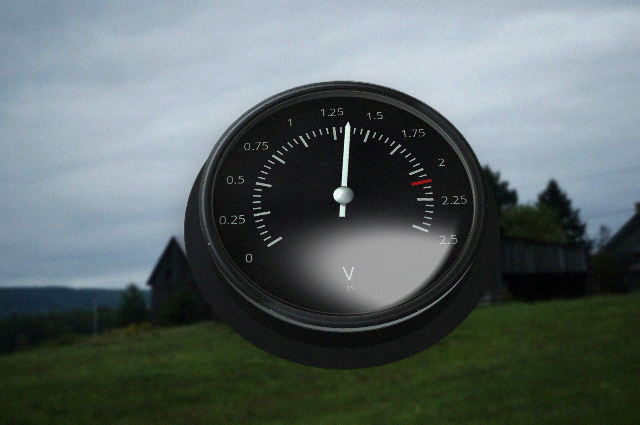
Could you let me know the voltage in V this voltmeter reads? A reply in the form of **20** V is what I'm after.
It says **1.35** V
